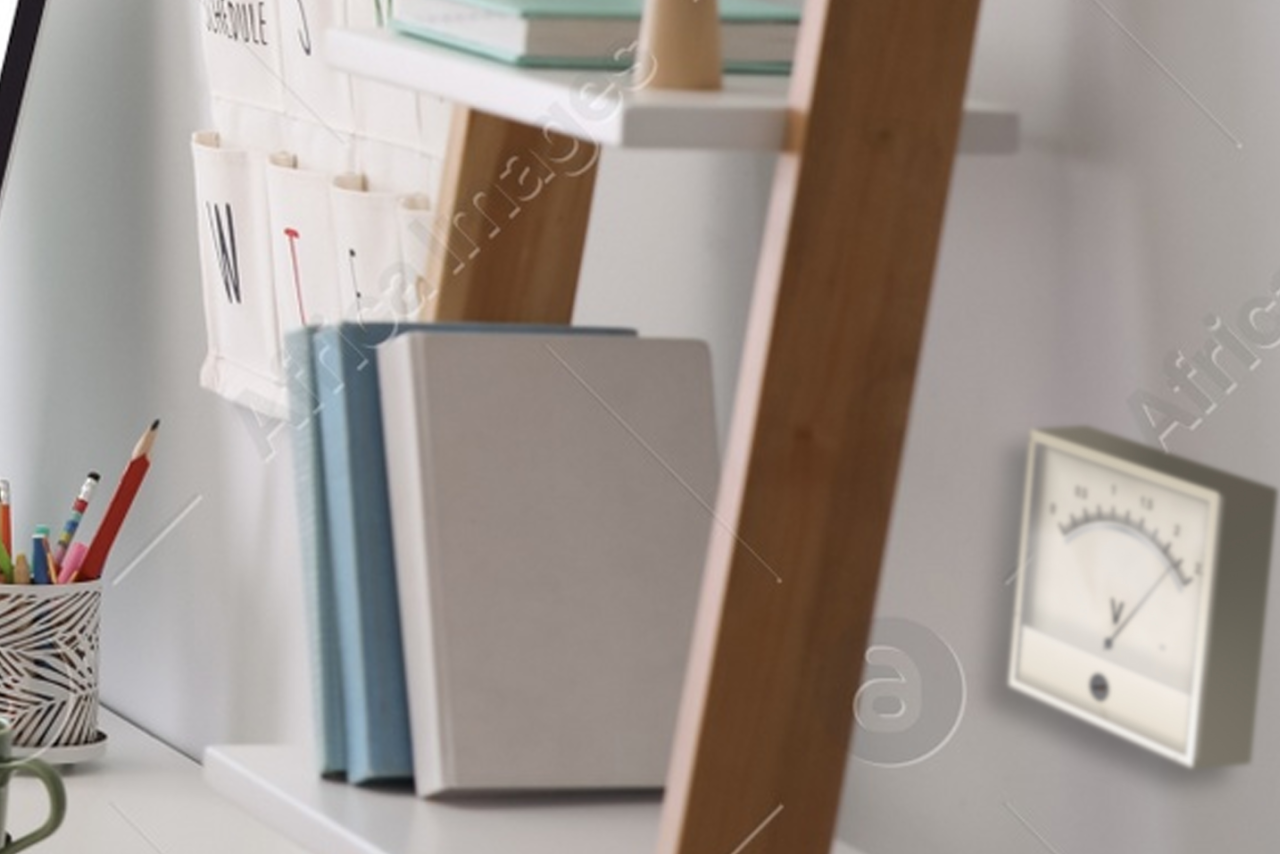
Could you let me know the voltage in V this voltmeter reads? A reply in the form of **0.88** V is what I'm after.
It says **2.25** V
